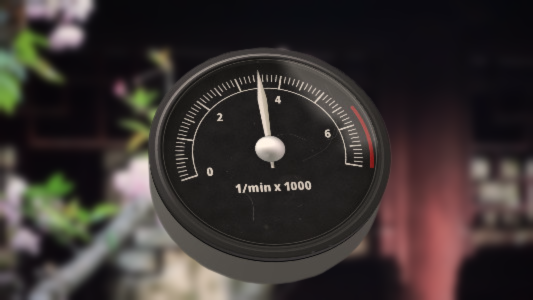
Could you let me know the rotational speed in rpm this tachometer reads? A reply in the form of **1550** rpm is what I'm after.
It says **3500** rpm
